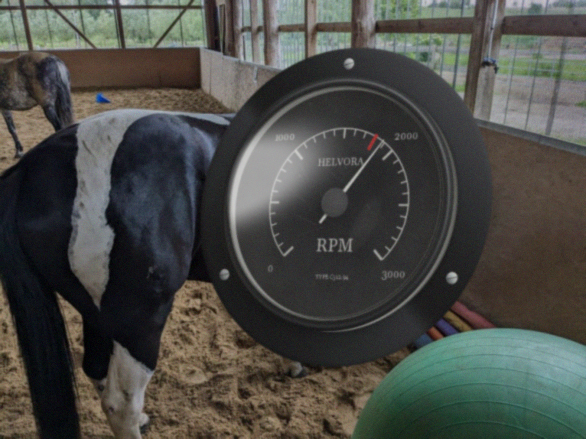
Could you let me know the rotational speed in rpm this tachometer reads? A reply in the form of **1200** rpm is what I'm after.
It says **1900** rpm
